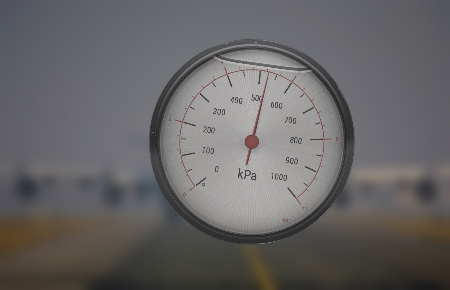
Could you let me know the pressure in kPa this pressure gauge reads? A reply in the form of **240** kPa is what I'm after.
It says **525** kPa
